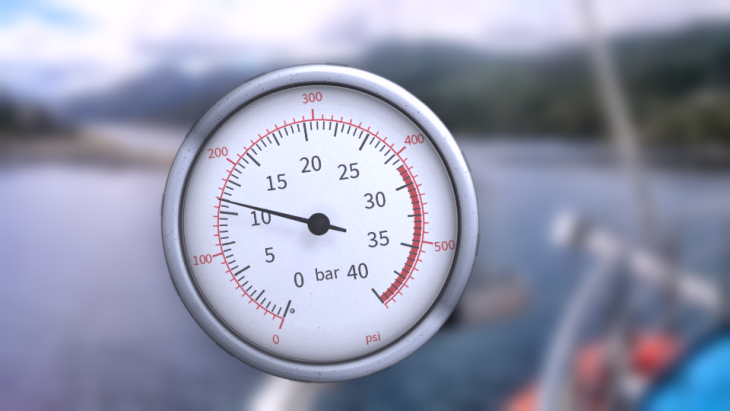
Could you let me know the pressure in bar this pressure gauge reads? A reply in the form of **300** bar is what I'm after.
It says **11** bar
